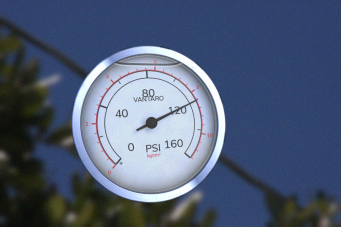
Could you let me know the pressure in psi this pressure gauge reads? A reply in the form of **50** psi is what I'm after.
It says **120** psi
